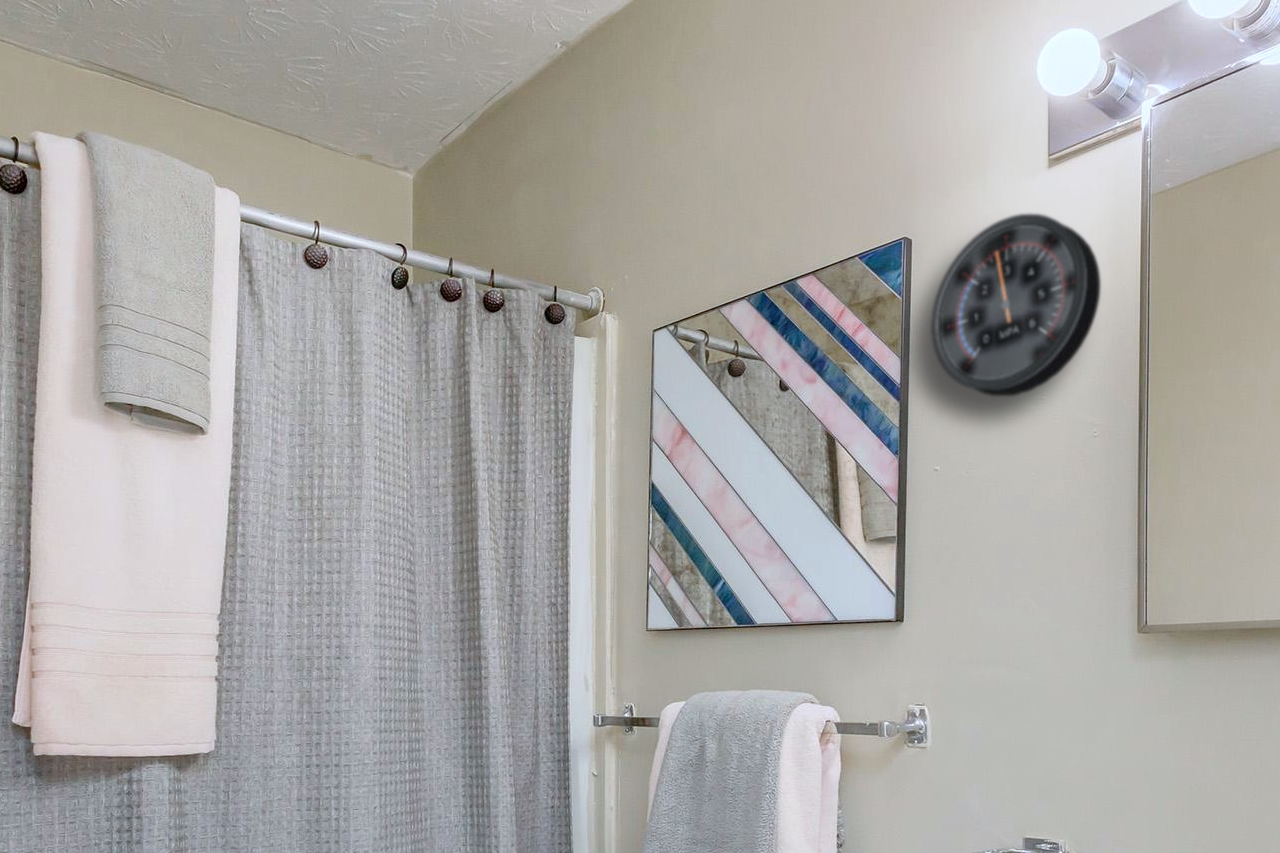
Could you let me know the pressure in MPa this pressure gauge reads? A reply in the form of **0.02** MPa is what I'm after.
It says **2.8** MPa
